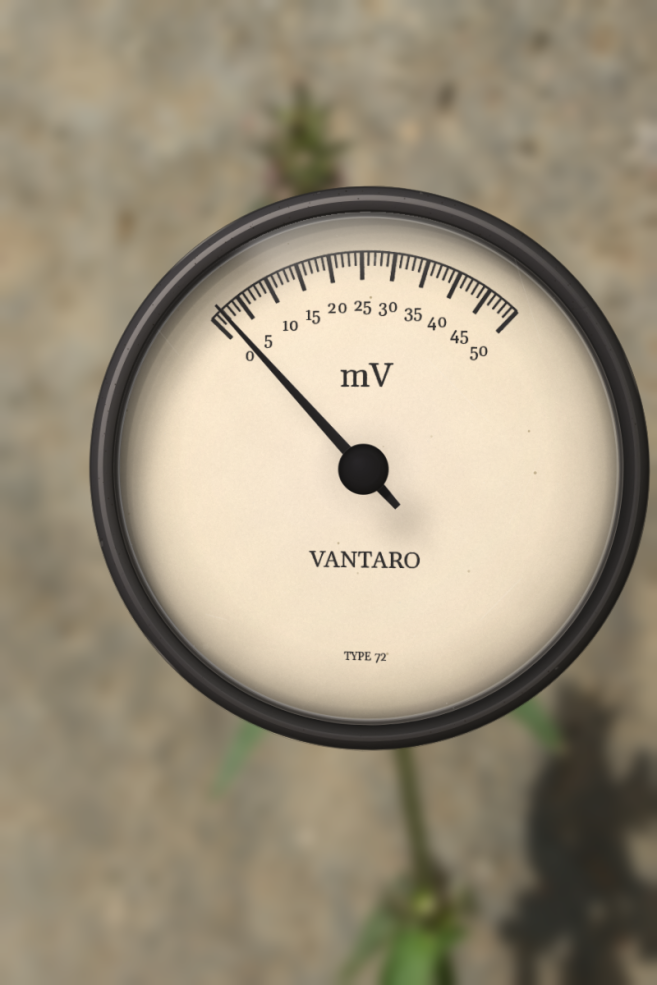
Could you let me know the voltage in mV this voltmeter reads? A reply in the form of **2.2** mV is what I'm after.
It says **2** mV
